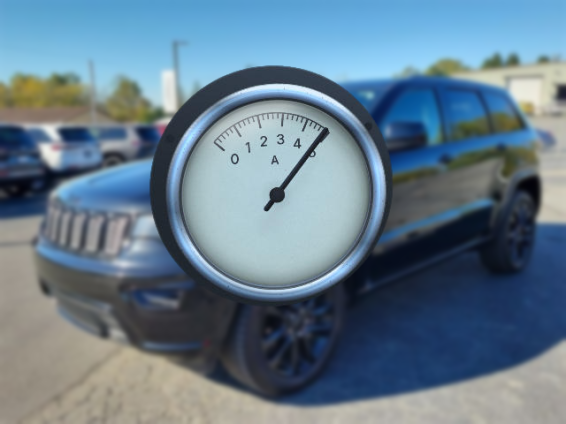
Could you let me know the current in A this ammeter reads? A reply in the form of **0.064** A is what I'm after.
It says **4.8** A
